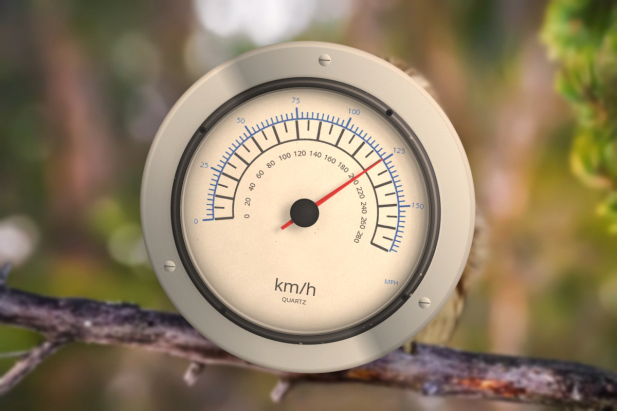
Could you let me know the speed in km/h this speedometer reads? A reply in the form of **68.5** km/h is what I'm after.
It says **200** km/h
